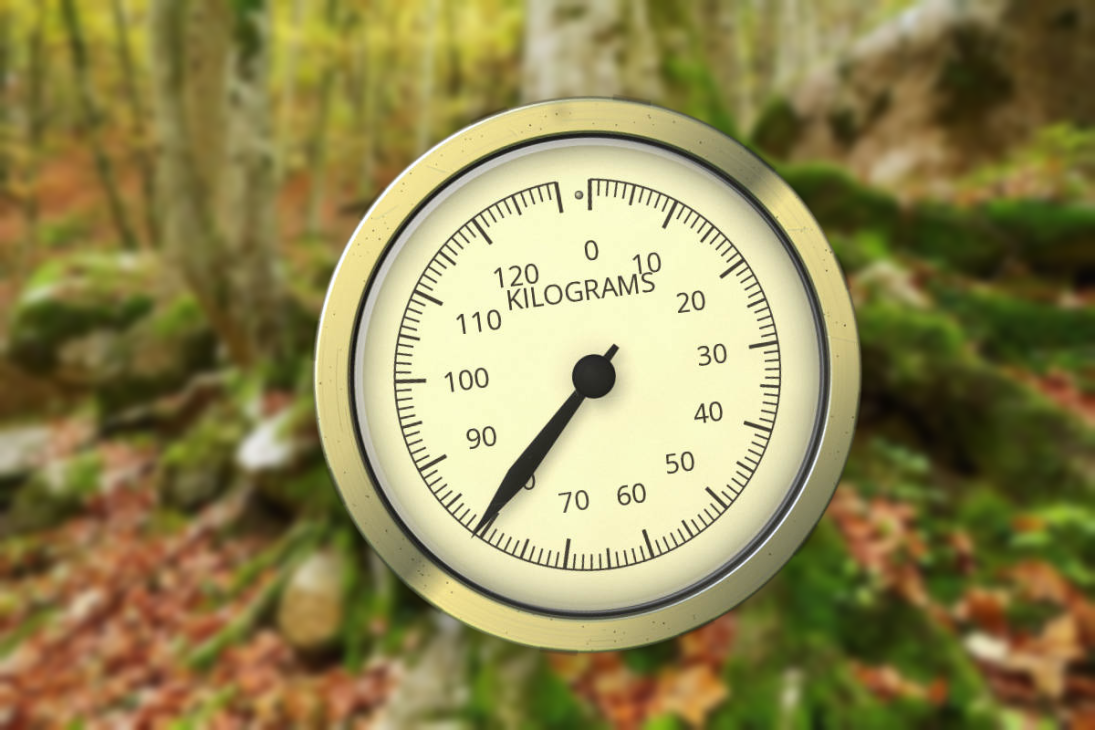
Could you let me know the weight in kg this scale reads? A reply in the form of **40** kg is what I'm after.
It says **81** kg
